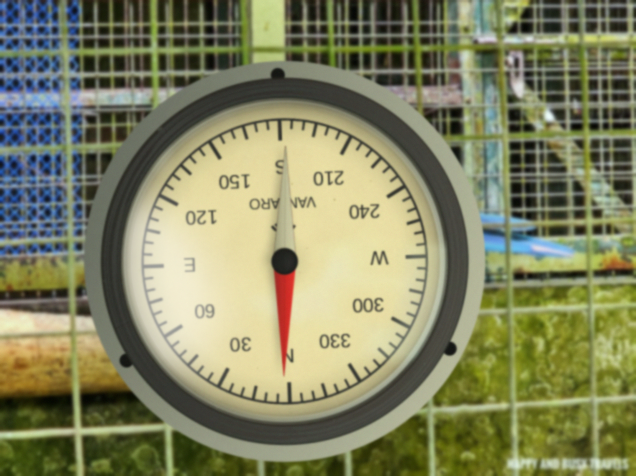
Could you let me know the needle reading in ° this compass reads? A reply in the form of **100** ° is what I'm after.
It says **2.5** °
